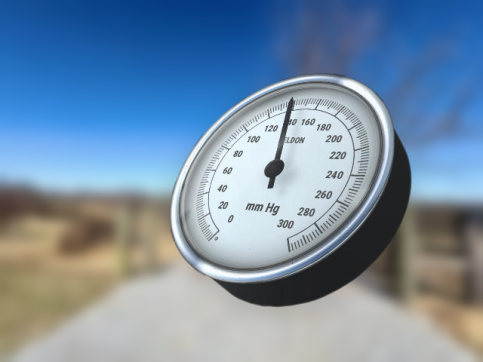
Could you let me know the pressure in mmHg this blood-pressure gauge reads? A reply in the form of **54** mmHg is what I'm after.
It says **140** mmHg
